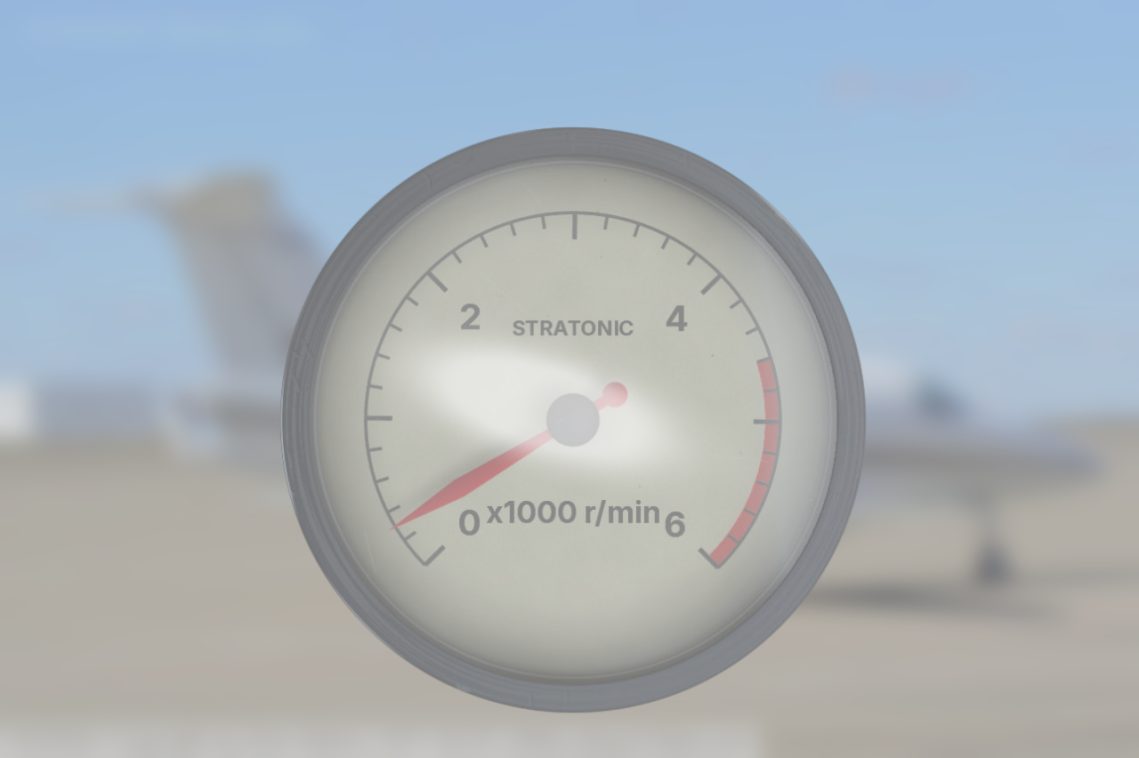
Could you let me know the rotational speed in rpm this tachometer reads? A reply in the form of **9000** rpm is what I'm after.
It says **300** rpm
